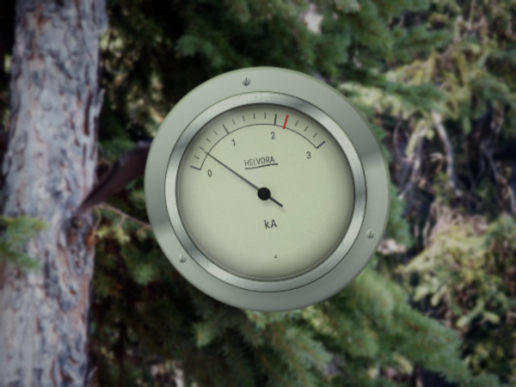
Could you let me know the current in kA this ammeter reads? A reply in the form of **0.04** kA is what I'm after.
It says **0.4** kA
